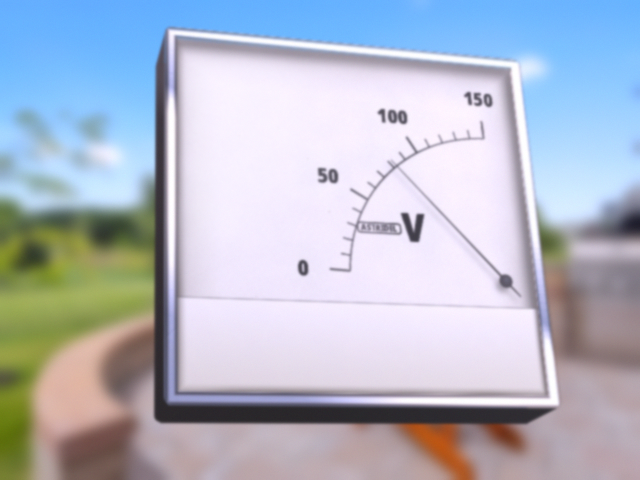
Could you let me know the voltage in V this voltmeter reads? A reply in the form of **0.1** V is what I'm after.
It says **80** V
